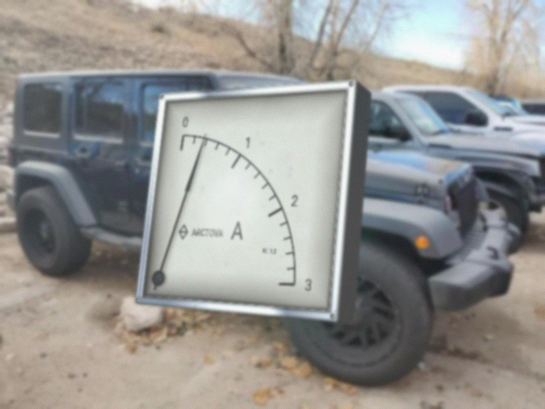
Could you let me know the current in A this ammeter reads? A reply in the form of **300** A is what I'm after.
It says **0.4** A
